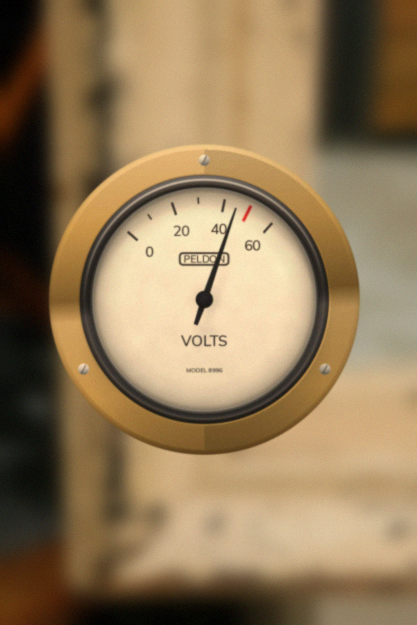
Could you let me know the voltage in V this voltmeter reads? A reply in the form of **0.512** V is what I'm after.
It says **45** V
